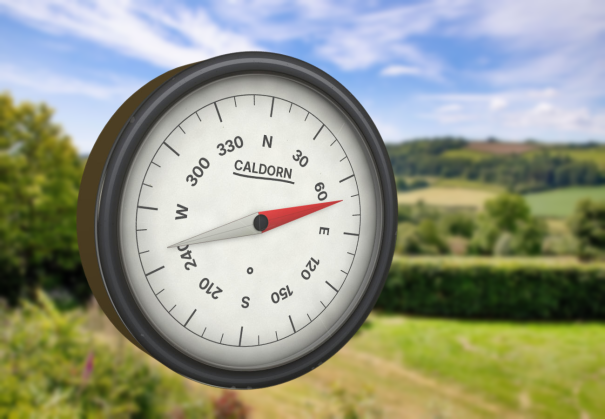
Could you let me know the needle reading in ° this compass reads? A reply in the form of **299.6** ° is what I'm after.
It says **70** °
